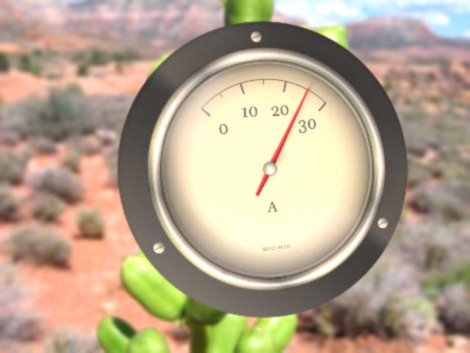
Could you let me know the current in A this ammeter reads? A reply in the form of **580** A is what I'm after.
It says **25** A
